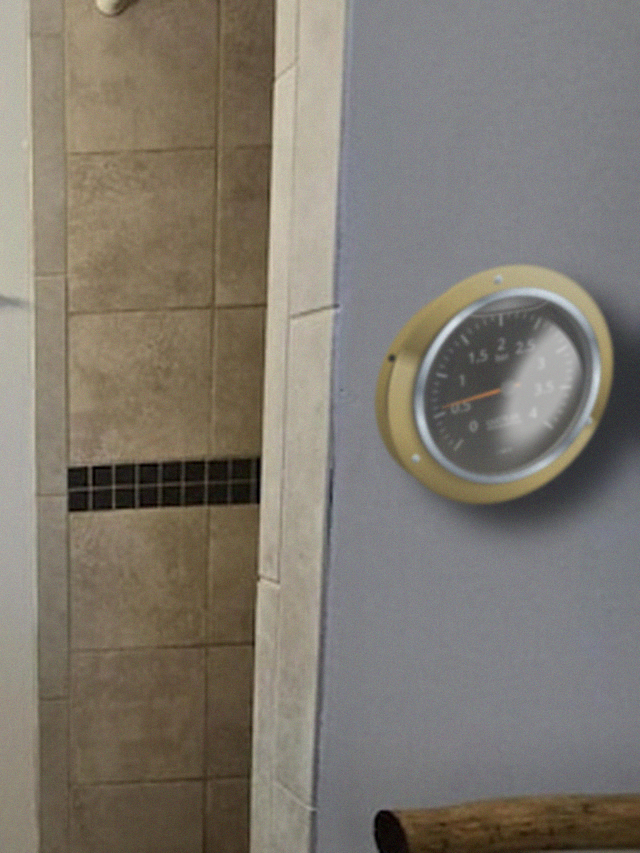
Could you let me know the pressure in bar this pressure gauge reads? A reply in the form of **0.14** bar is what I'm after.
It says **0.6** bar
